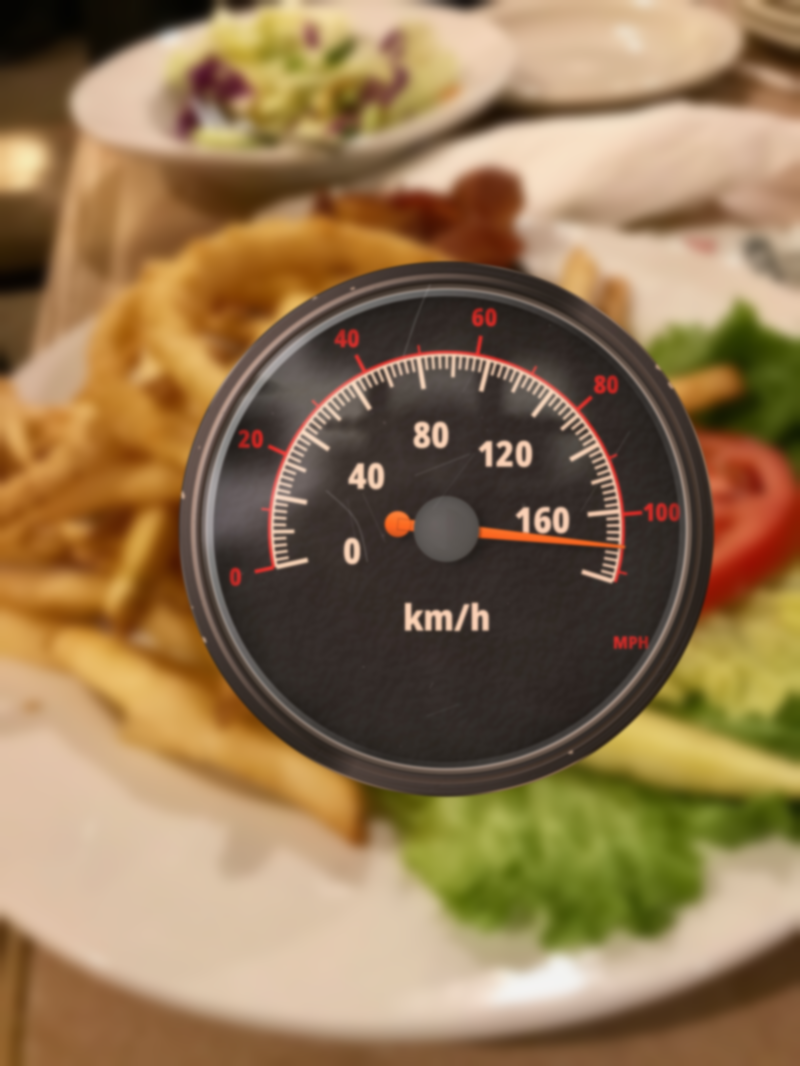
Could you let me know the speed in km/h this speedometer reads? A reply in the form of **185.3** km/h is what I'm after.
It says **170** km/h
